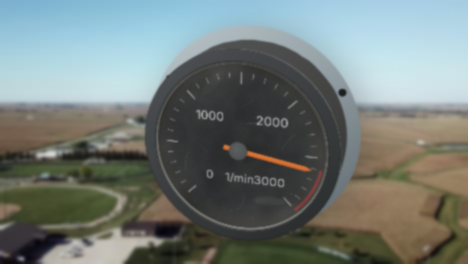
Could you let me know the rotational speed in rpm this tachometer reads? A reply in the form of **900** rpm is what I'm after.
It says **2600** rpm
